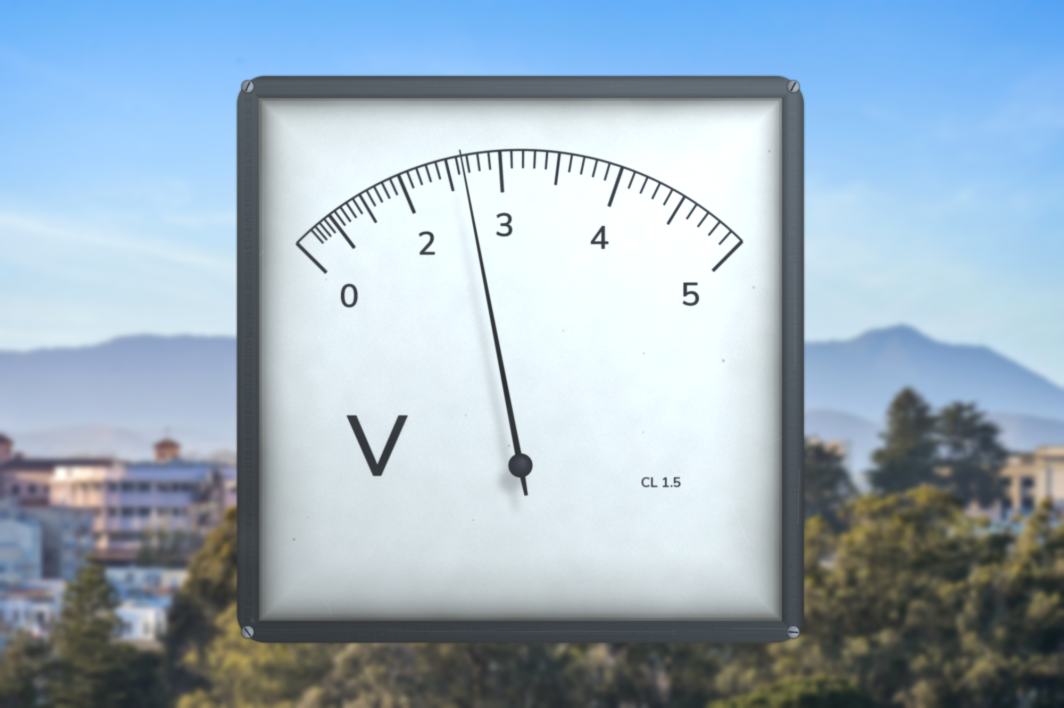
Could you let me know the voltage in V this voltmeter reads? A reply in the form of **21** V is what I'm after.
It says **2.65** V
